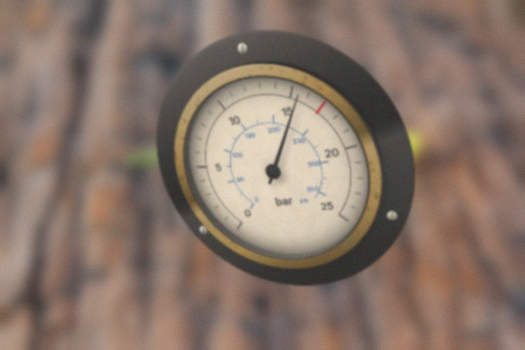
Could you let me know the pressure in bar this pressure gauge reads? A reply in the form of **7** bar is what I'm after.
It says **15.5** bar
